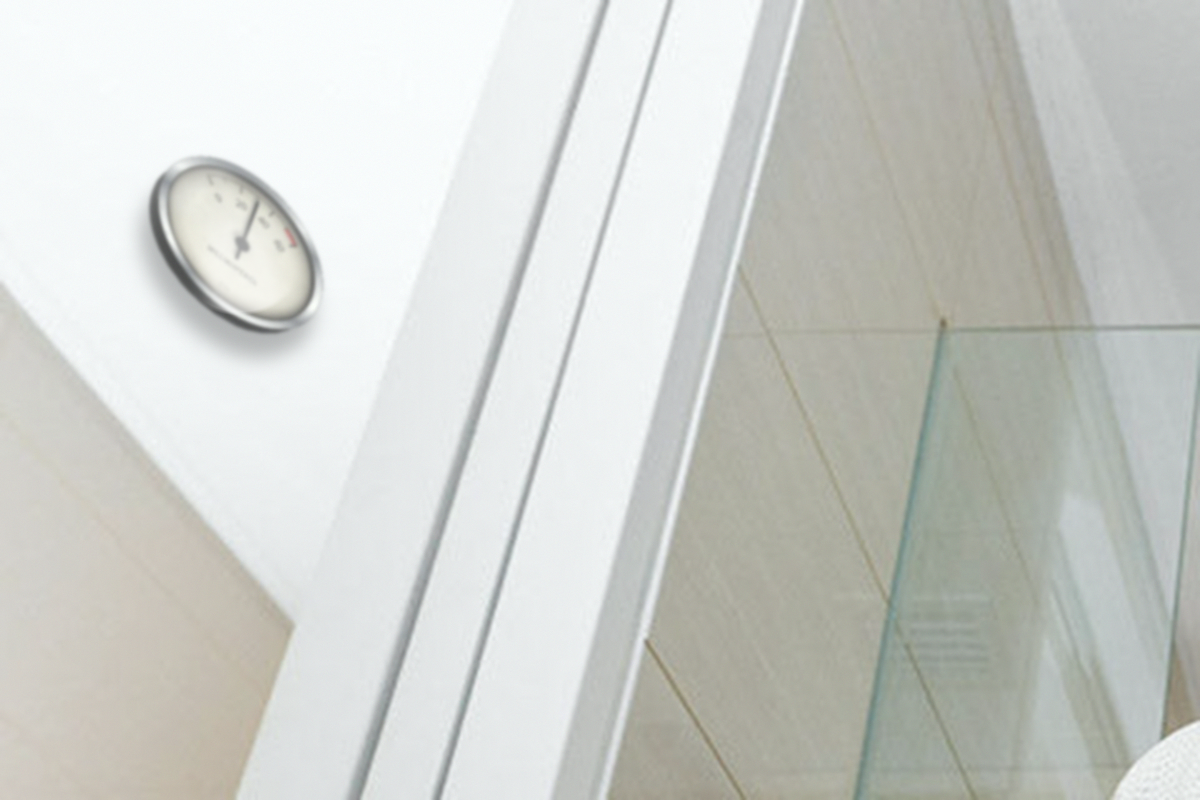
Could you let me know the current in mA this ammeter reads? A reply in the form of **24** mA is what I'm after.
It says **30** mA
